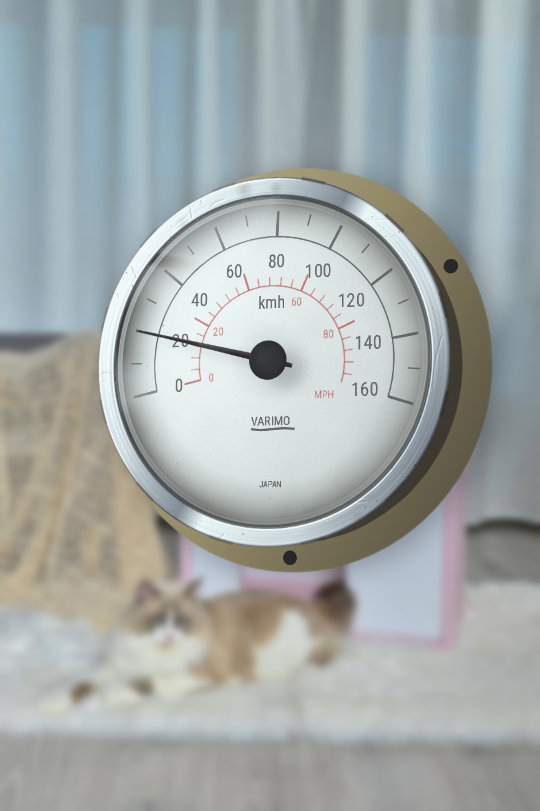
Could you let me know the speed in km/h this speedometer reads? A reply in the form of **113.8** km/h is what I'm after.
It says **20** km/h
